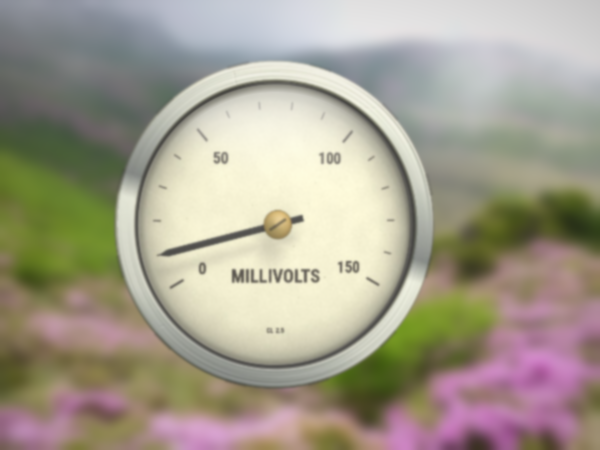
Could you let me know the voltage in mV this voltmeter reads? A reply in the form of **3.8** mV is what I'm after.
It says **10** mV
